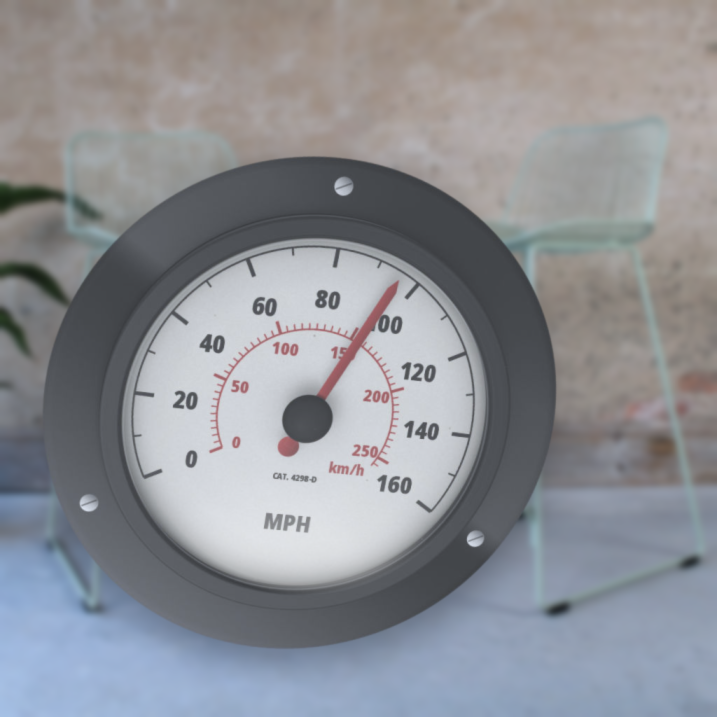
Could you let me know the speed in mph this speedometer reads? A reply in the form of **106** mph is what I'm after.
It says **95** mph
